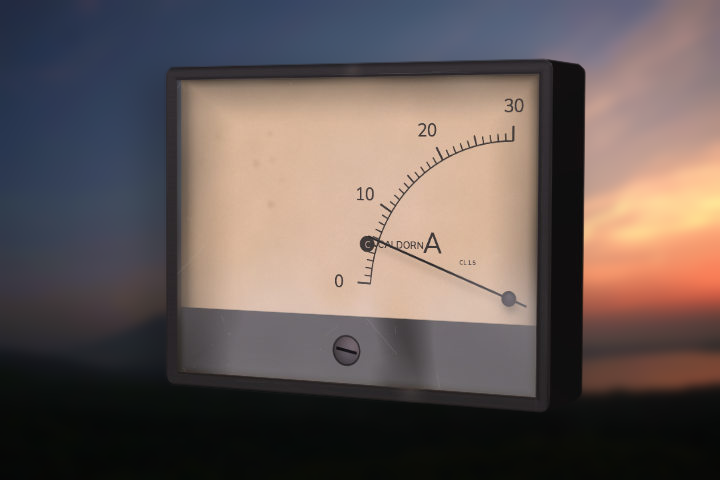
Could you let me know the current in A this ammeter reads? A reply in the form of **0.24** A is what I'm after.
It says **6** A
